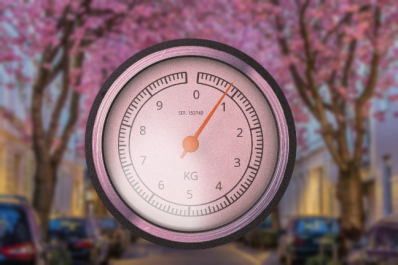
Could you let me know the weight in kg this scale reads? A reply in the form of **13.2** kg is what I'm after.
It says **0.8** kg
